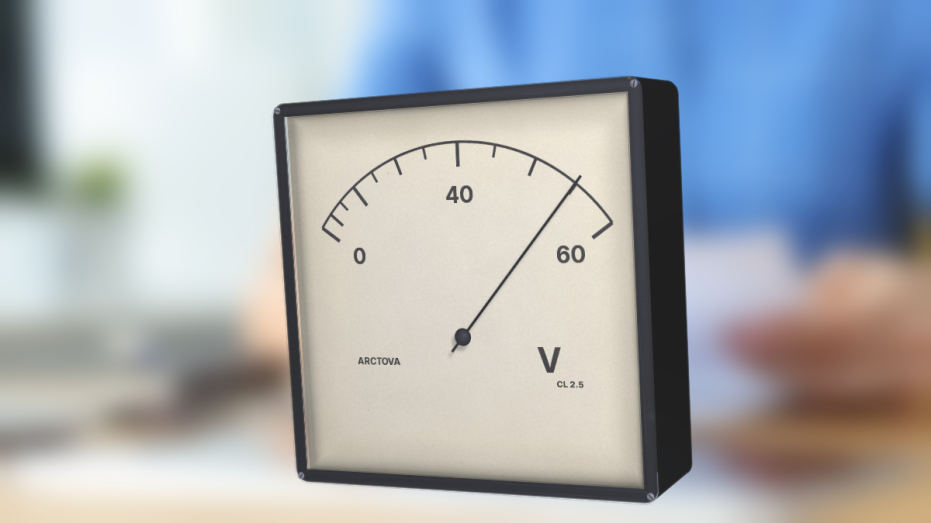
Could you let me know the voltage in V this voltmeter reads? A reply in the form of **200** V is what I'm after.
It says **55** V
